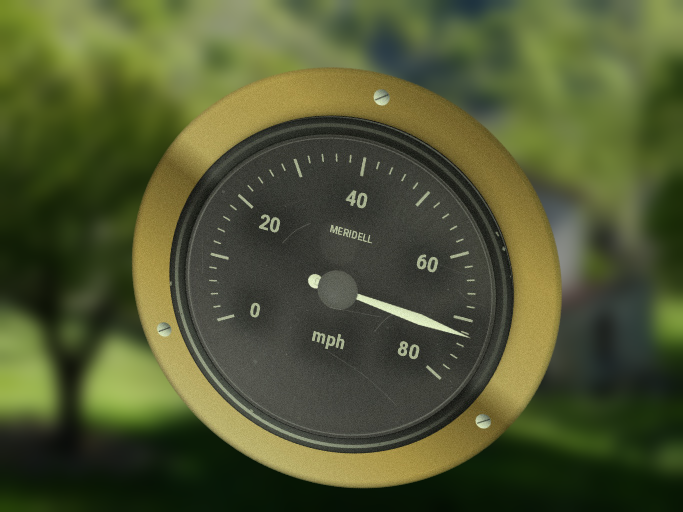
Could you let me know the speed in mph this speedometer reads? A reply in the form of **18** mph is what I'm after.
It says **72** mph
